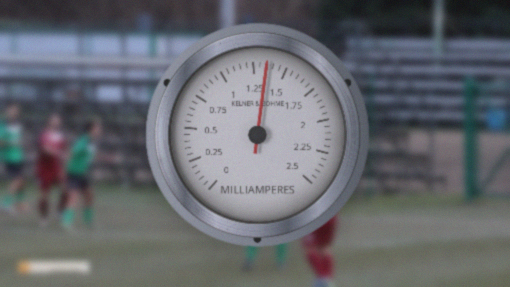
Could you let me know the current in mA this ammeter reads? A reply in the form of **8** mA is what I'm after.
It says **1.35** mA
